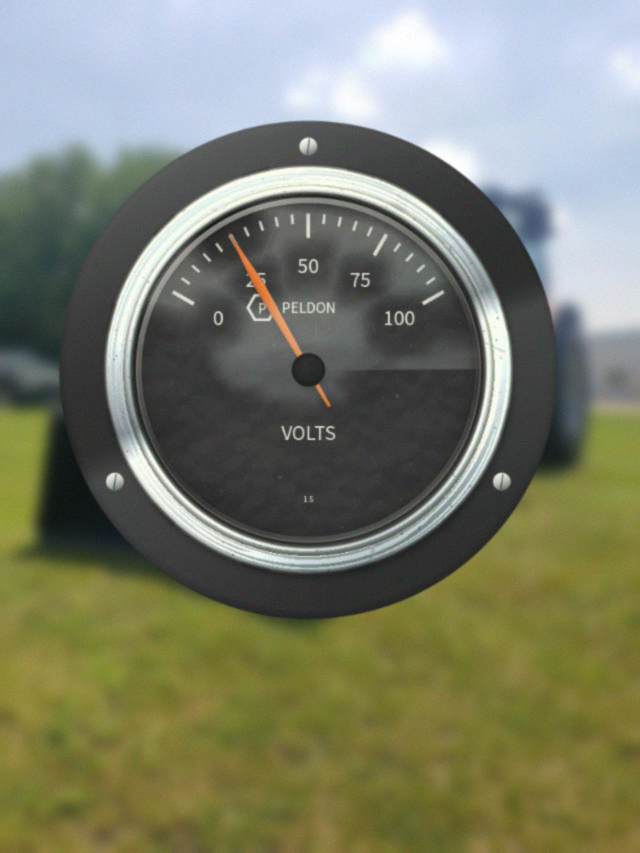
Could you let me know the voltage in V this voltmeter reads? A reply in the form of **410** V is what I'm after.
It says **25** V
